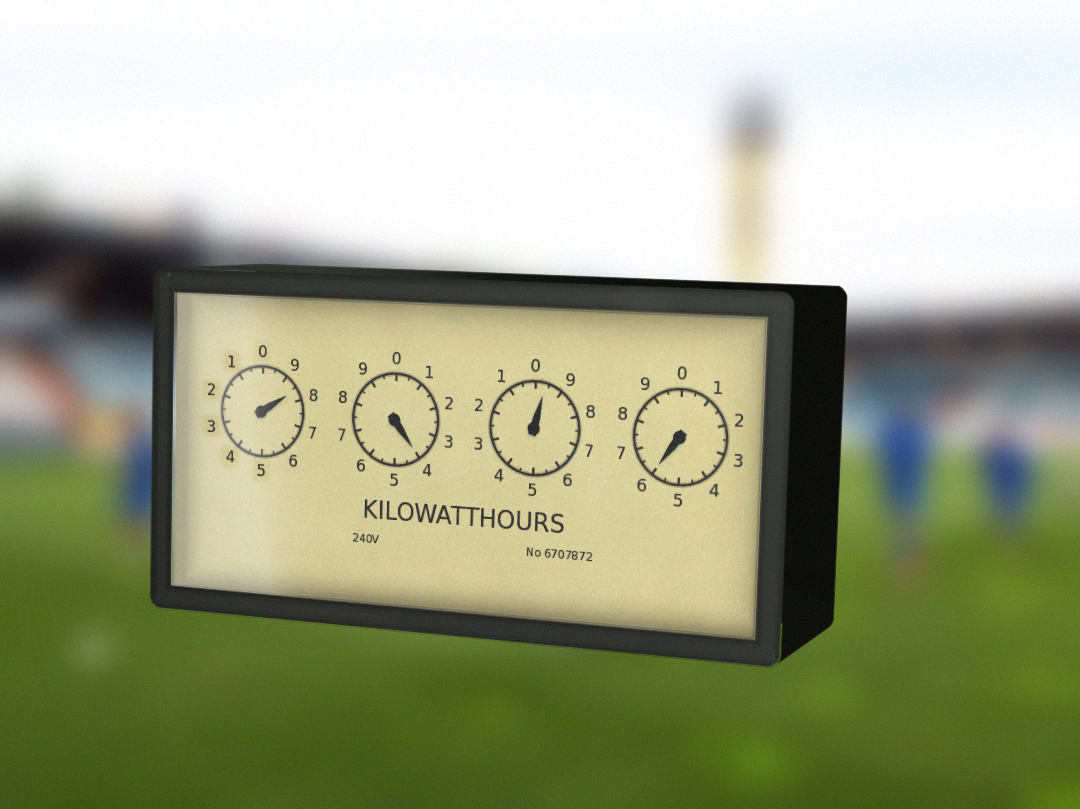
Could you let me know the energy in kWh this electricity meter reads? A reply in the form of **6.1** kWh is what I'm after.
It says **8396** kWh
